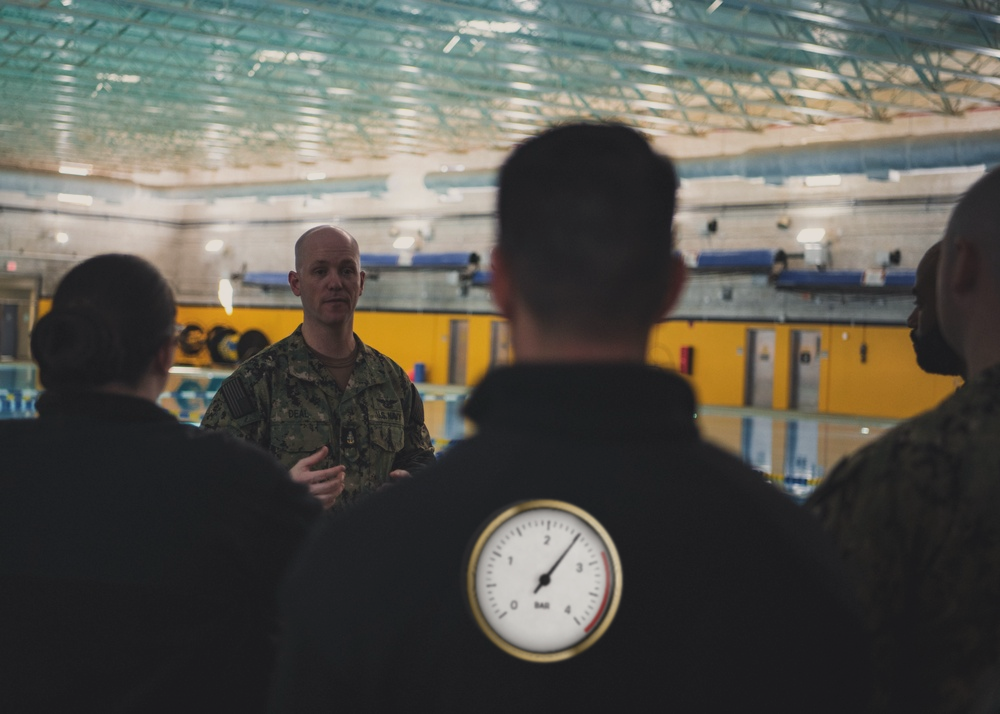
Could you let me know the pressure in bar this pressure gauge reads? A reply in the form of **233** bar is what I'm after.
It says **2.5** bar
